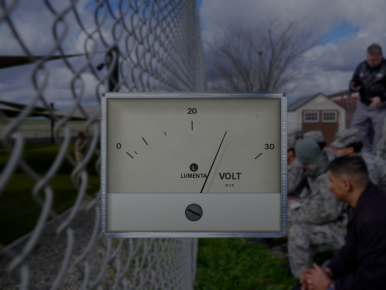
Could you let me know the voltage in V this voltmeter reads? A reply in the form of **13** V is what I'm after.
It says **25** V
